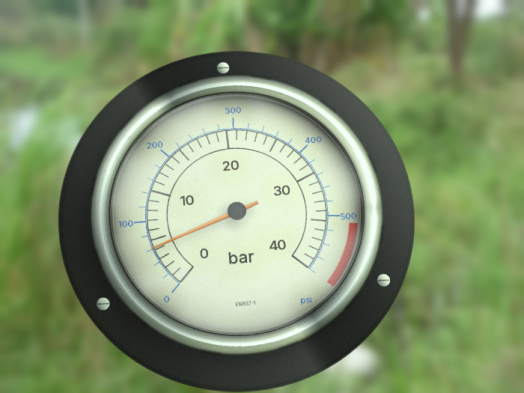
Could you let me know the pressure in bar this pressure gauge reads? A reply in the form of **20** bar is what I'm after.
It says **4** bar
